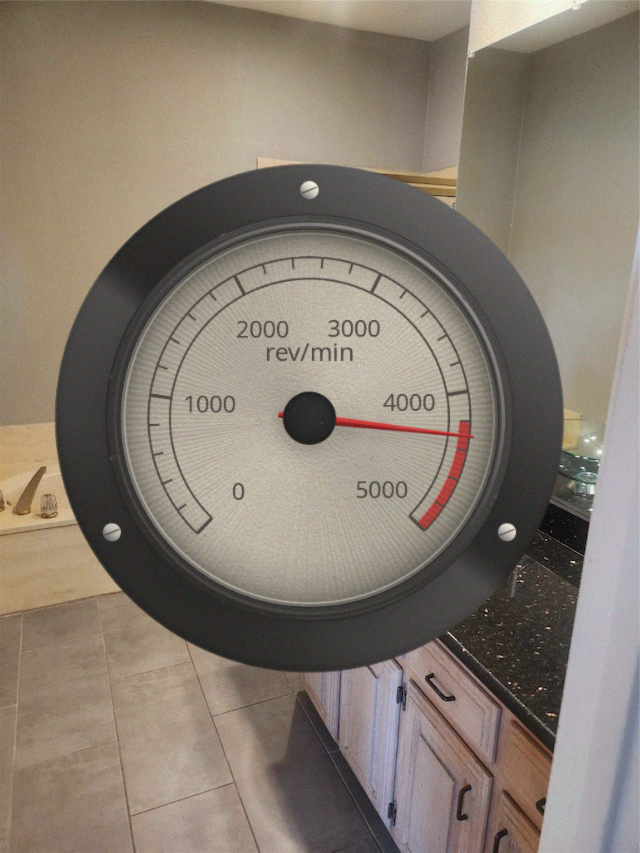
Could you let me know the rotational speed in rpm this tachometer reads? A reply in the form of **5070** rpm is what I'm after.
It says **4300** rpm
